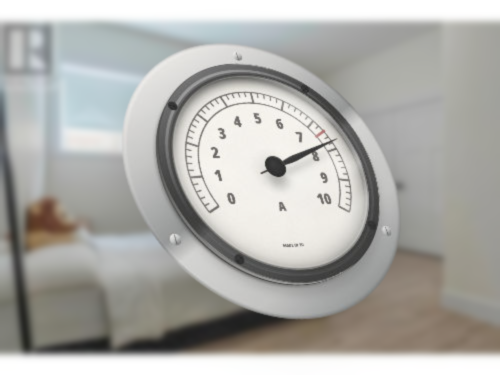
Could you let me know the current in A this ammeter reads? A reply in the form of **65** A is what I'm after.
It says **7.8** A
